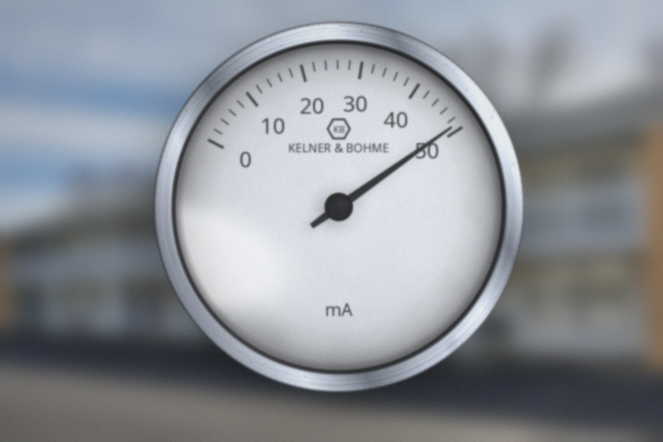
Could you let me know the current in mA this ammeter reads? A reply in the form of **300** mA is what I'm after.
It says **49** mA
